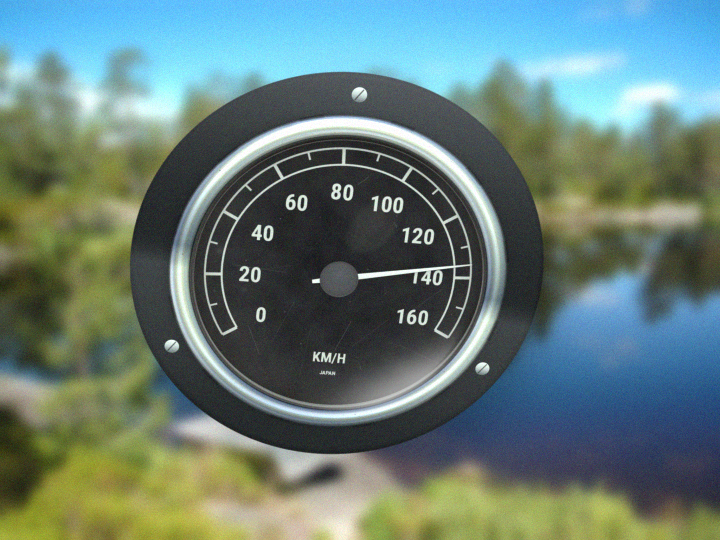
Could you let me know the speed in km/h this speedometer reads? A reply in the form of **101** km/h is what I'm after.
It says **135** km/h
